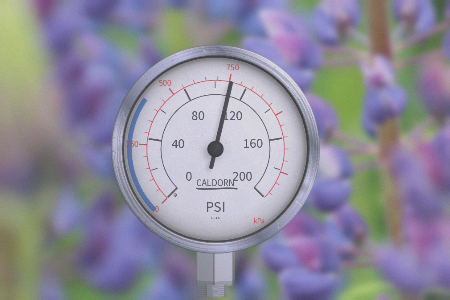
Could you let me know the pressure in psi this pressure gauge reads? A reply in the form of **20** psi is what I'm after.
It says **110** psi
